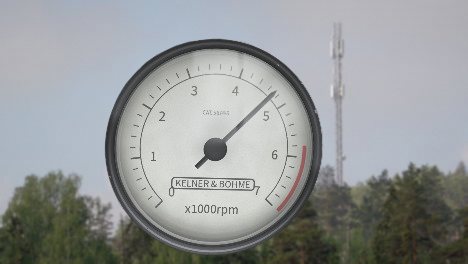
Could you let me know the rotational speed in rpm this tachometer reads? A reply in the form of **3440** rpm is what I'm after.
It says **4700** rpm
